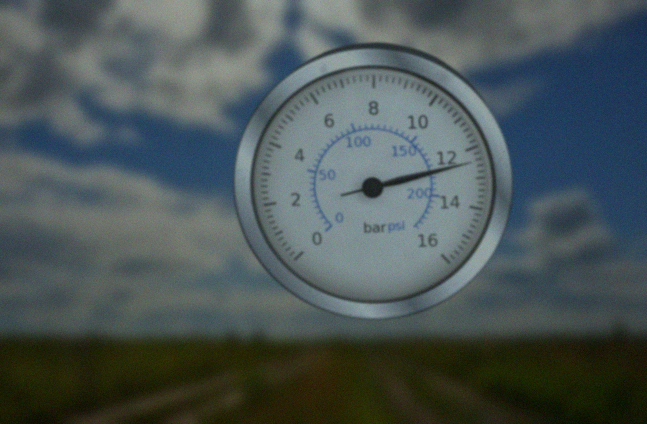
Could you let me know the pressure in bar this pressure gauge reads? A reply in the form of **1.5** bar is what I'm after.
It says **12.4** bar
